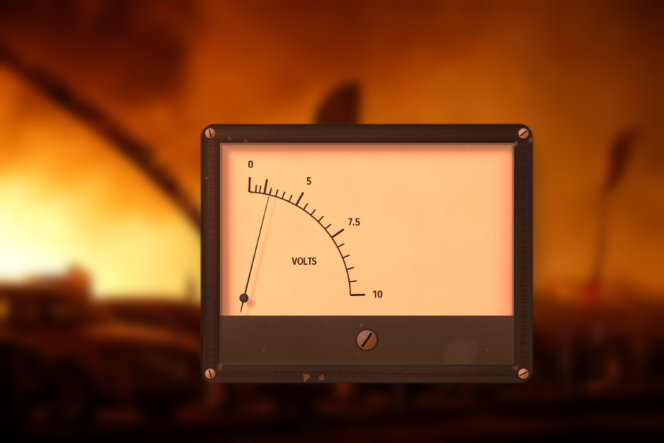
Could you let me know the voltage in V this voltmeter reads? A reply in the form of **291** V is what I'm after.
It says **3** V
